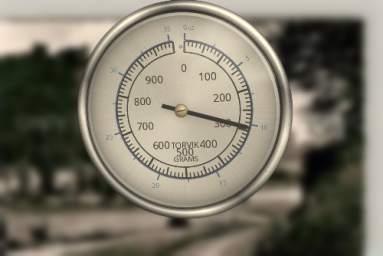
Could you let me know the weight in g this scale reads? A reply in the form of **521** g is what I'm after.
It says **290** g
